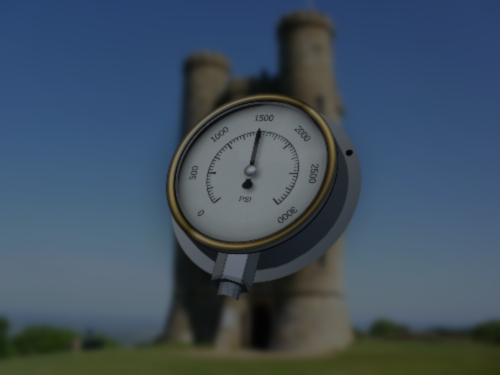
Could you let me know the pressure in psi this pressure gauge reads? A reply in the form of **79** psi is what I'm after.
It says **1500** psi
